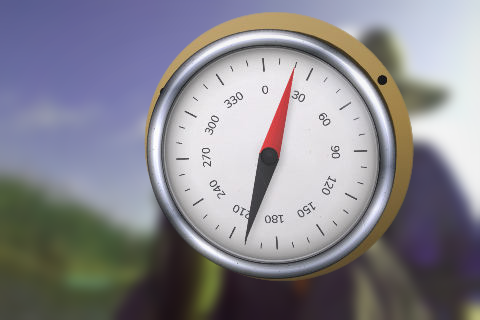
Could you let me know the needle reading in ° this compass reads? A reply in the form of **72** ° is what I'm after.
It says **20** °
